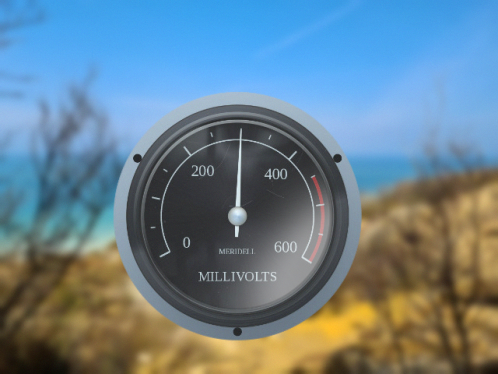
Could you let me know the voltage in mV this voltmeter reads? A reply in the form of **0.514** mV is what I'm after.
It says **300** mV
